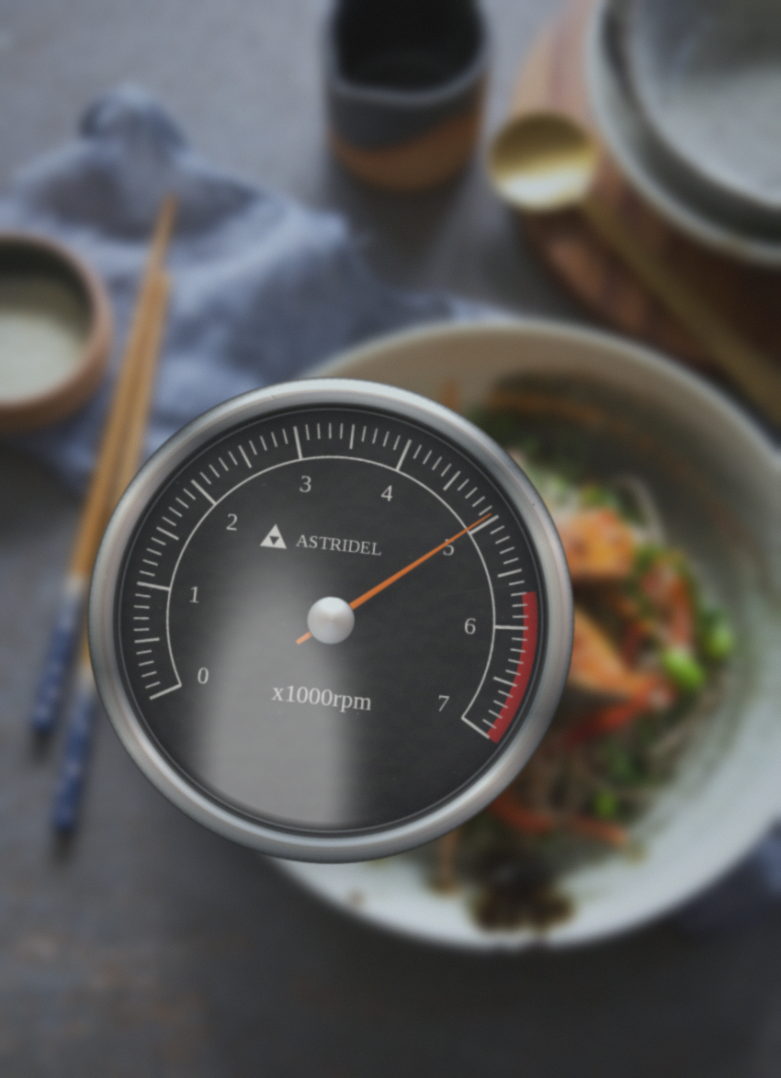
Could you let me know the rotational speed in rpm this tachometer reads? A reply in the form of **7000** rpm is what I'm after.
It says **4950** rpm
